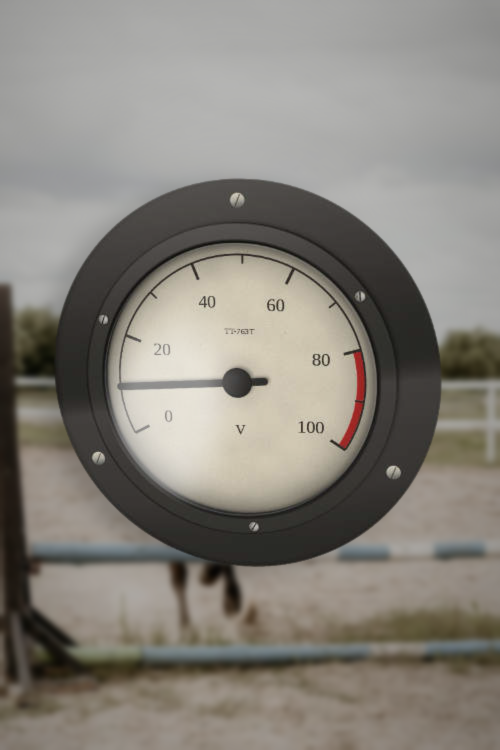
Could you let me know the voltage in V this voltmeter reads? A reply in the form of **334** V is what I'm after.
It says **10** V
